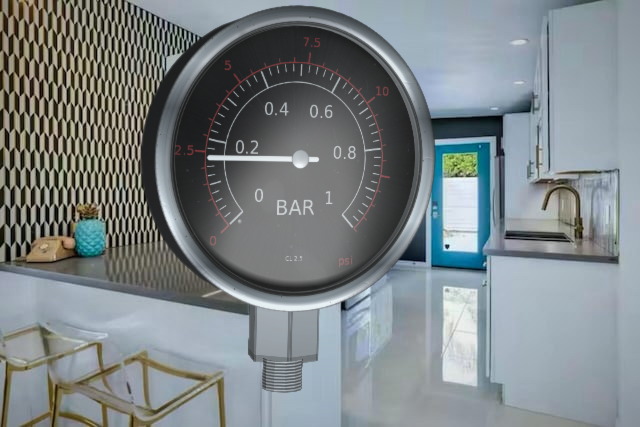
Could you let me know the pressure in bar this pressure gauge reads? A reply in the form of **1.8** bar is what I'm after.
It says **0.16** bar
